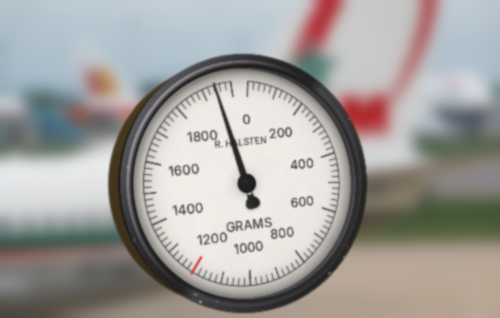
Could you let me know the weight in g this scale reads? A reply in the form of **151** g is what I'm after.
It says **1940** g
